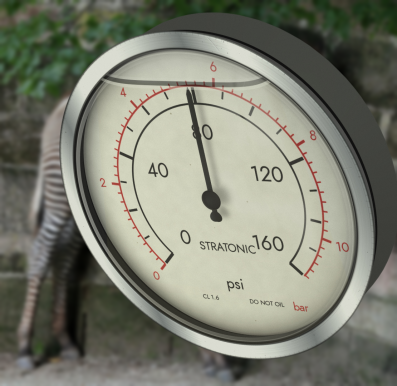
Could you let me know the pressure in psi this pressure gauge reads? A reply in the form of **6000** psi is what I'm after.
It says **80** psi
